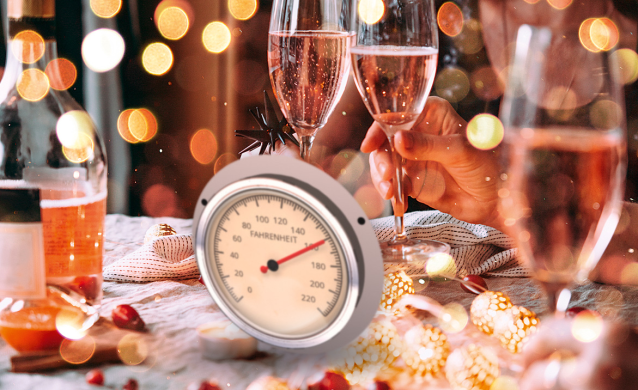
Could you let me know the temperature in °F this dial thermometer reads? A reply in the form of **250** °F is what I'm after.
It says **160** °F
